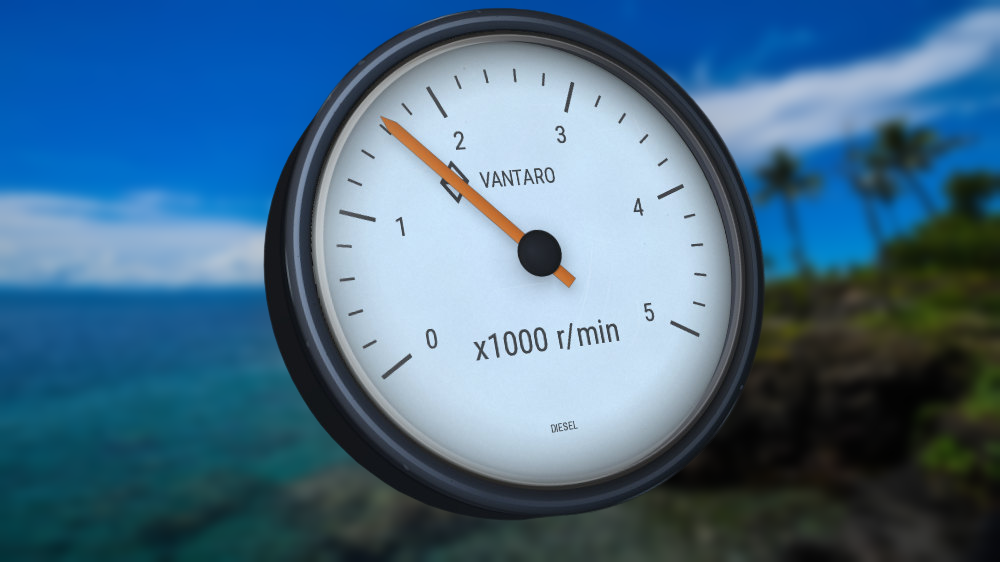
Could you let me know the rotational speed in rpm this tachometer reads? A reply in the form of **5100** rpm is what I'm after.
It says **1600** rpm
